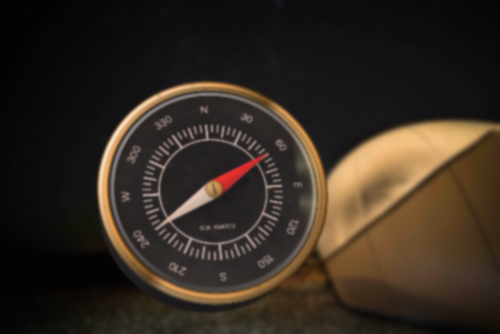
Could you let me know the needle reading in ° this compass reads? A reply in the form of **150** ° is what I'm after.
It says **60** °
